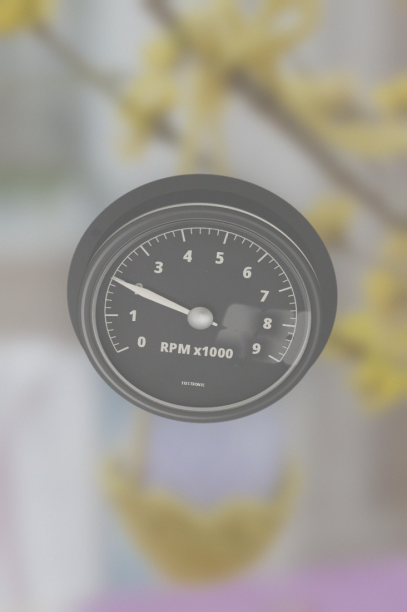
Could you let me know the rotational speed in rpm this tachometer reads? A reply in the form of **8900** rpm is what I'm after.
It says **2000** rpm
